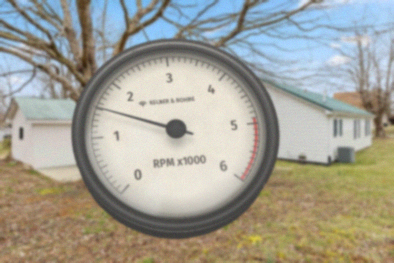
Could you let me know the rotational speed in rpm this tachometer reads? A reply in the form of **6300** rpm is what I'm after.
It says **1500** rpm
